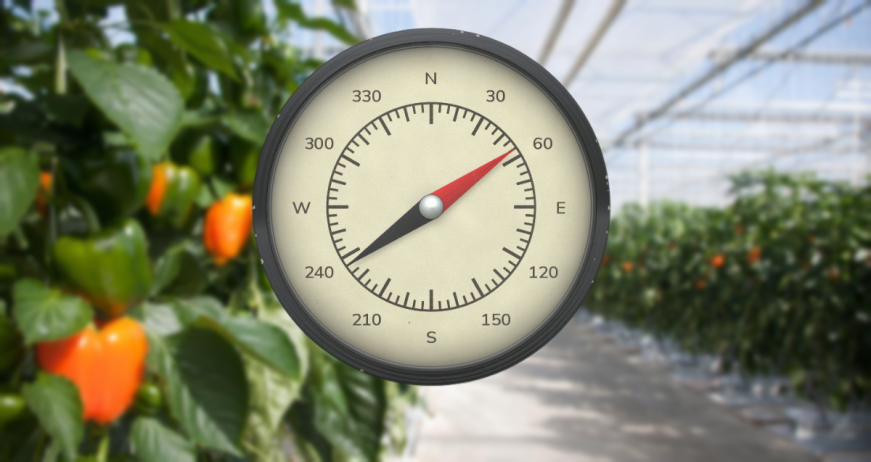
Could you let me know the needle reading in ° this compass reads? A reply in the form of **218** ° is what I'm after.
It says **55** °
